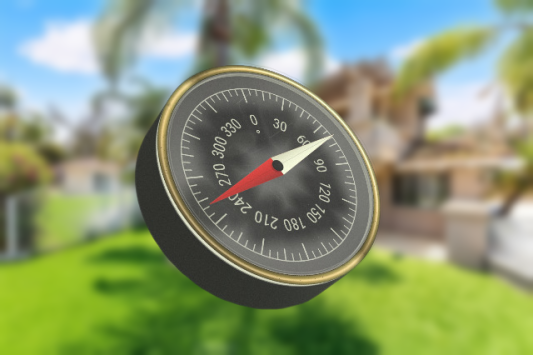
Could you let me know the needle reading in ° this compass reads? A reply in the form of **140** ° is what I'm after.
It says **250** °
